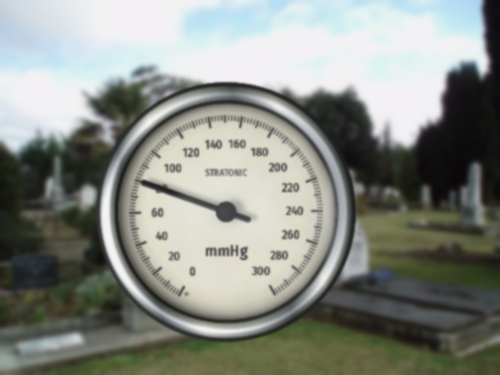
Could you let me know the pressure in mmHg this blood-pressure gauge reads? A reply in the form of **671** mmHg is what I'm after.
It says **80** mmHg
